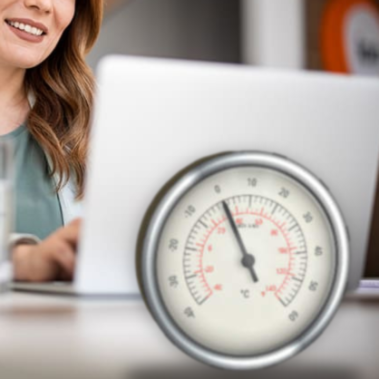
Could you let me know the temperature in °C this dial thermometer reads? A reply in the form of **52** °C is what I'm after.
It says **0** °C
